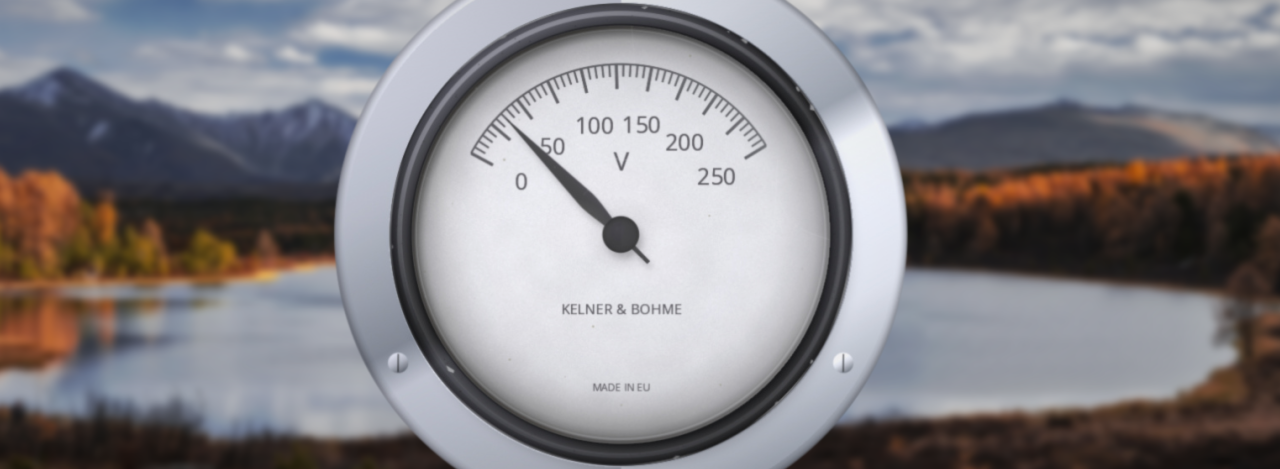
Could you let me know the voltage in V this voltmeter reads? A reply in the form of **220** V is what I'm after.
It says **35** V
